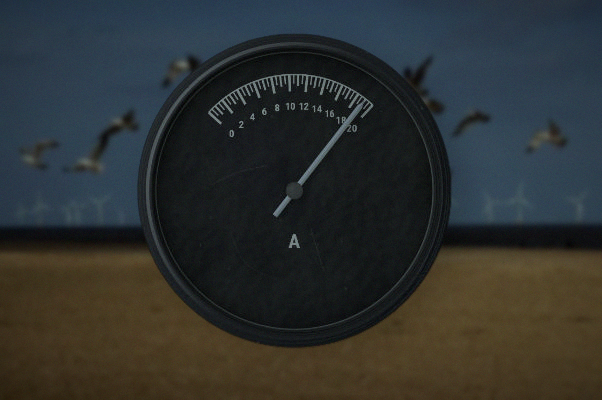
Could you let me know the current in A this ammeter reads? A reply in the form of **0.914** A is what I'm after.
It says **19** A
